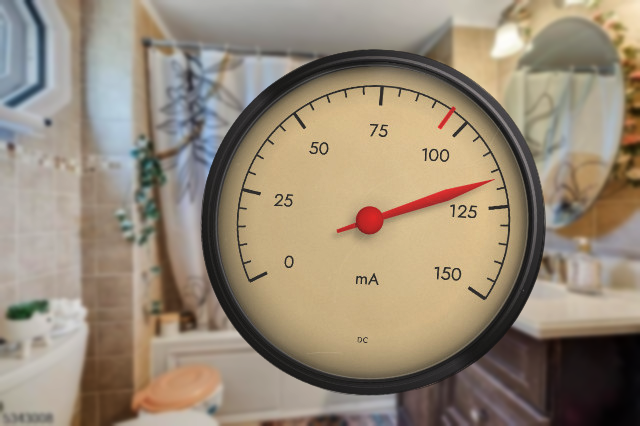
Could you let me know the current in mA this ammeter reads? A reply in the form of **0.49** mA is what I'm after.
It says **117.5** mA
